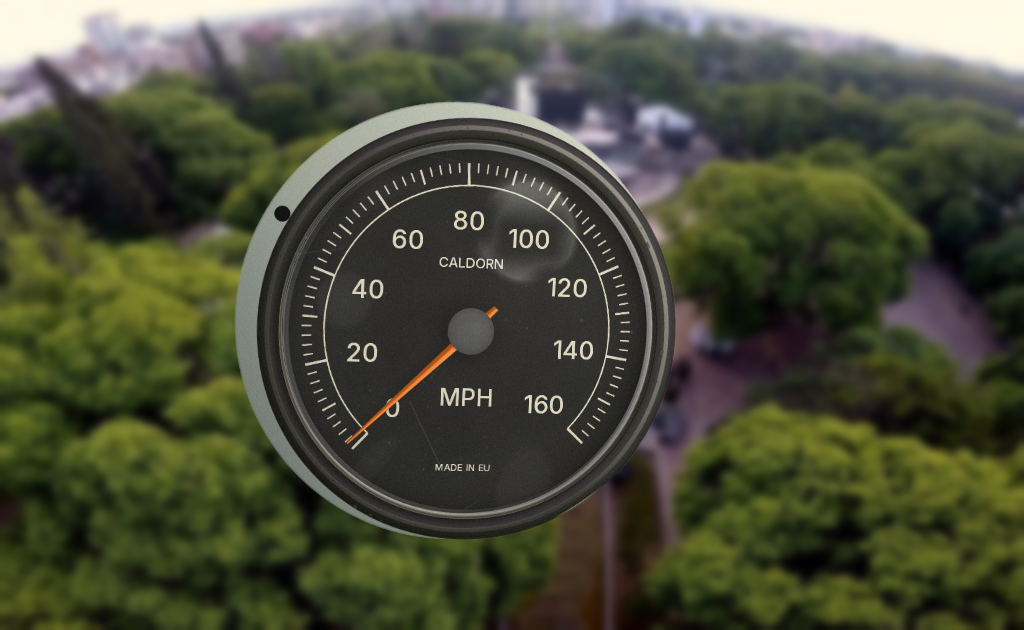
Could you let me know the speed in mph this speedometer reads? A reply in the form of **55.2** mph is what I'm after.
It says **2** mph
